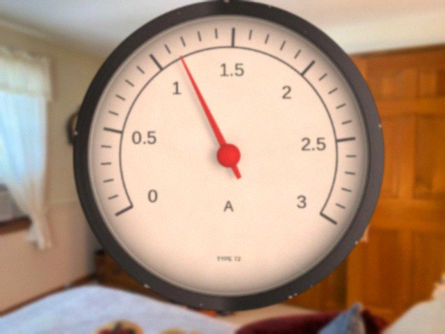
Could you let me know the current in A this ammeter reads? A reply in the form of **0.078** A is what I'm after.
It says **1.15** A
